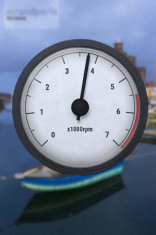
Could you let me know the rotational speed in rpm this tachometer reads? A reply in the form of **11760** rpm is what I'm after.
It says **3750** rpm
